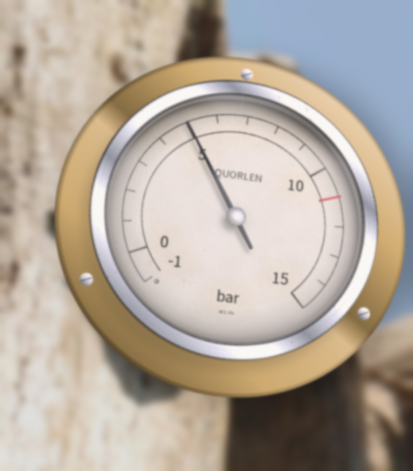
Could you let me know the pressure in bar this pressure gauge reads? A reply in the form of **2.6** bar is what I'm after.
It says **5** bar
